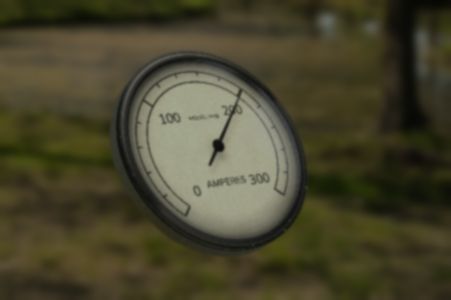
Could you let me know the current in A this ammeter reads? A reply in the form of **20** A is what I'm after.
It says **200** A
